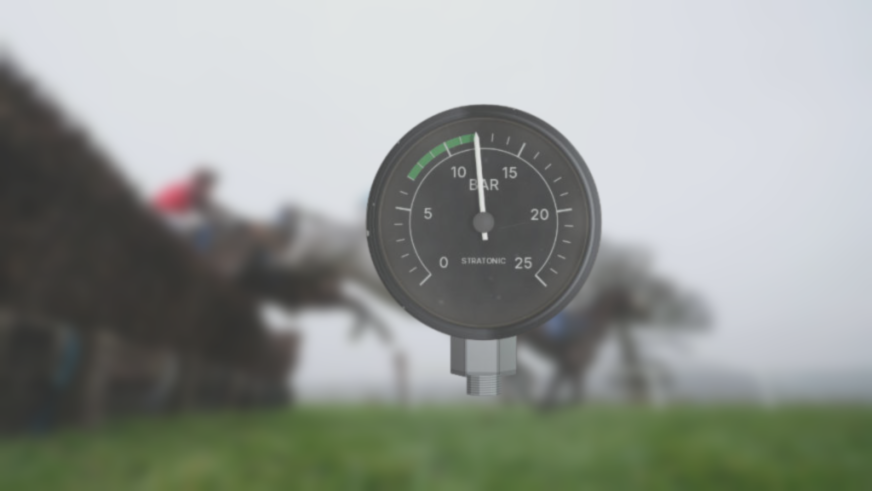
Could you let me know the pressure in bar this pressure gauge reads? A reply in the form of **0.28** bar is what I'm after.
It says **12** bar
